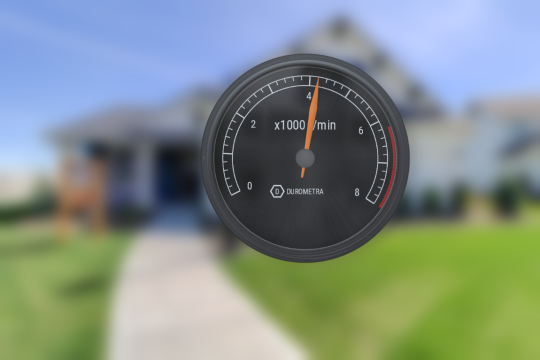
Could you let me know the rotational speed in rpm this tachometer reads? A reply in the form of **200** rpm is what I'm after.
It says **4200** rpm
